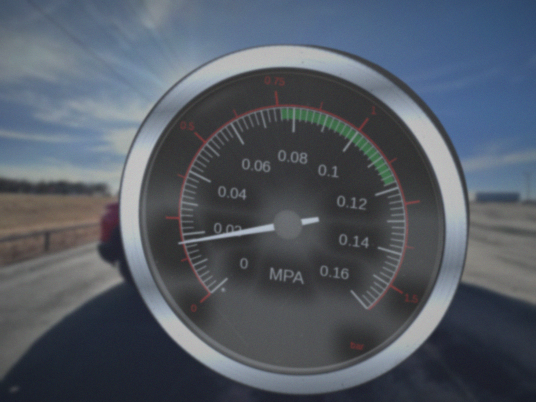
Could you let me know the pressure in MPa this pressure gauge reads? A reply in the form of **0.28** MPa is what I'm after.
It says **0.018** MPa
